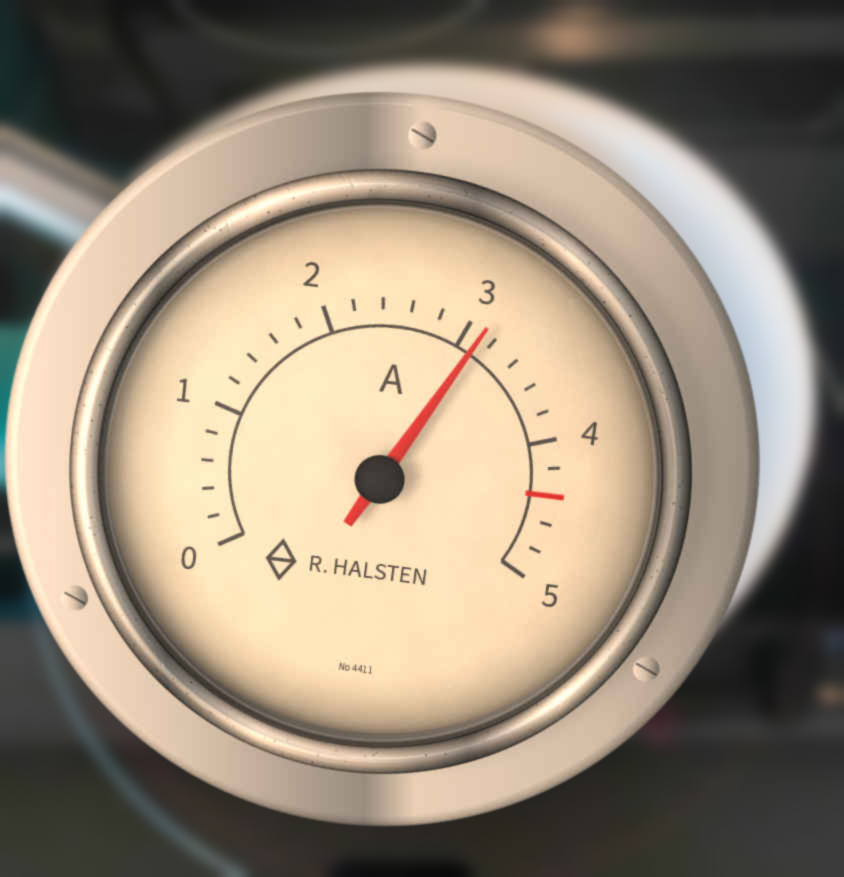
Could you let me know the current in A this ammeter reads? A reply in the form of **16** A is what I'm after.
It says **3.1** A
